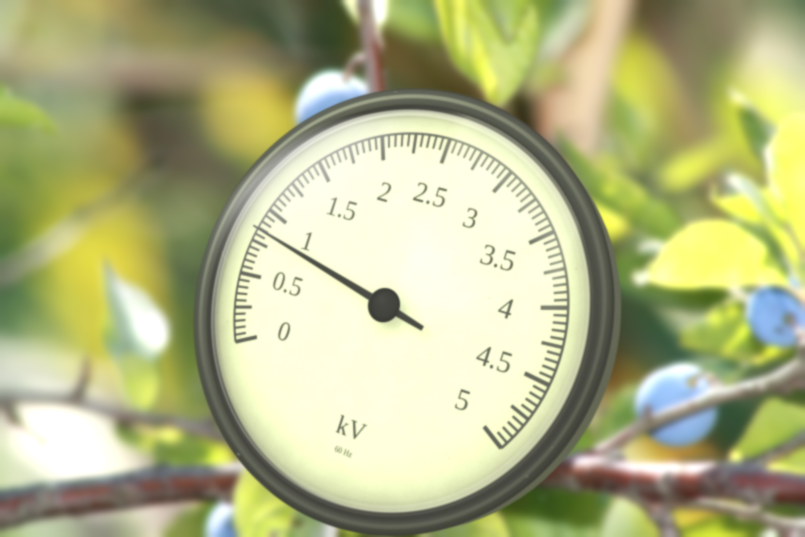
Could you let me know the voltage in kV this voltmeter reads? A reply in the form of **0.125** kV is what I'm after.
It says **0.85** kV
